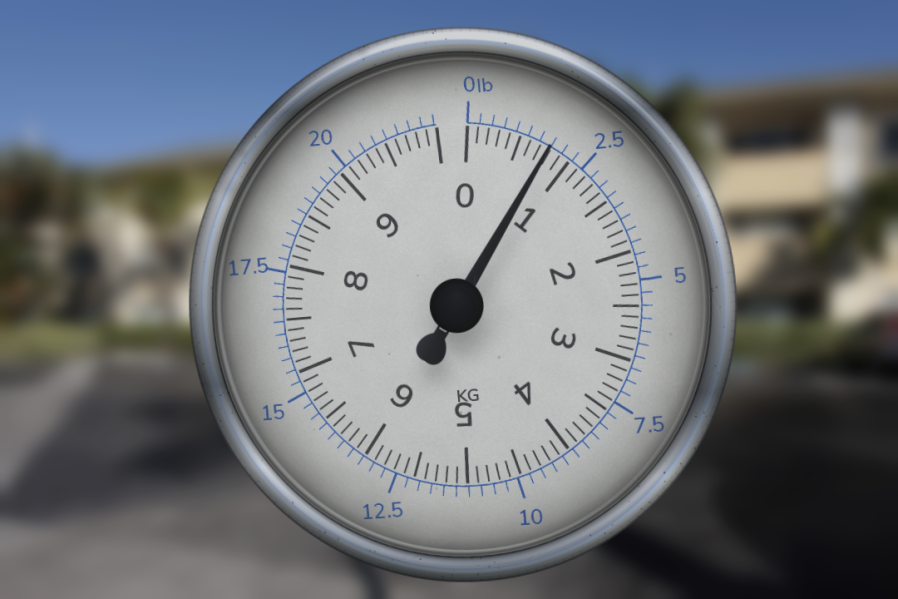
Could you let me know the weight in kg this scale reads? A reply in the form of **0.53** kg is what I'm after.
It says **0.8** kg
